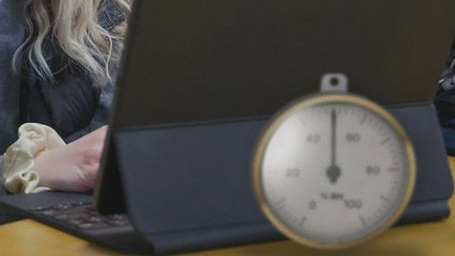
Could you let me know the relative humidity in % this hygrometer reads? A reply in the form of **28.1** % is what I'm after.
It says **50** %
